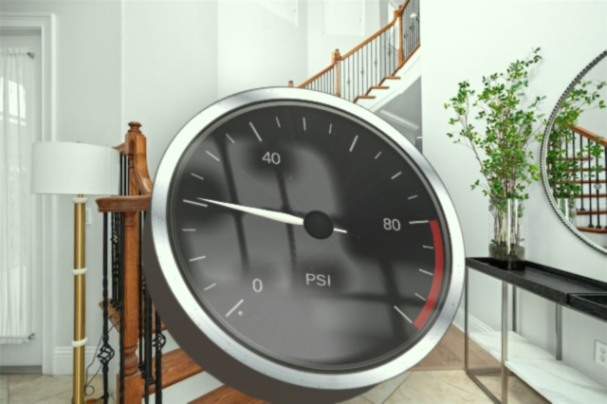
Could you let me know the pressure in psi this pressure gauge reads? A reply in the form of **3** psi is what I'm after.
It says **20** psi
